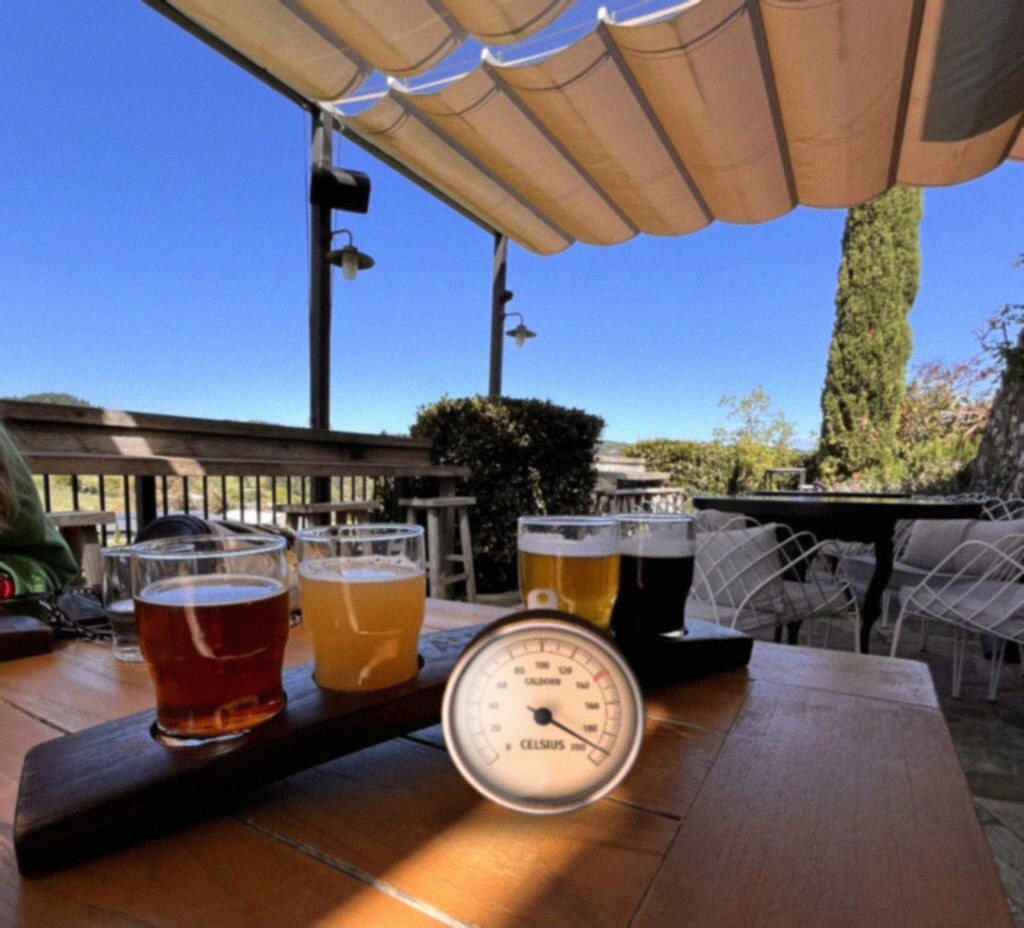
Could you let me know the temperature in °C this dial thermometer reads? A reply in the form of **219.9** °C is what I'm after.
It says **190** °C
